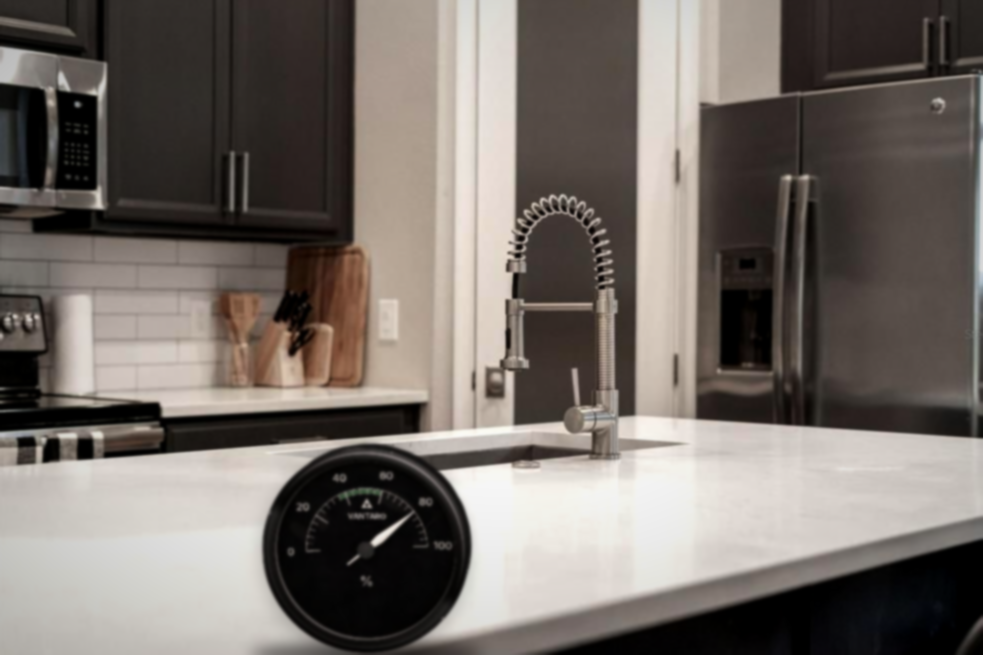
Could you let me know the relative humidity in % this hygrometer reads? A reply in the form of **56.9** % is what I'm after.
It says **80** %
